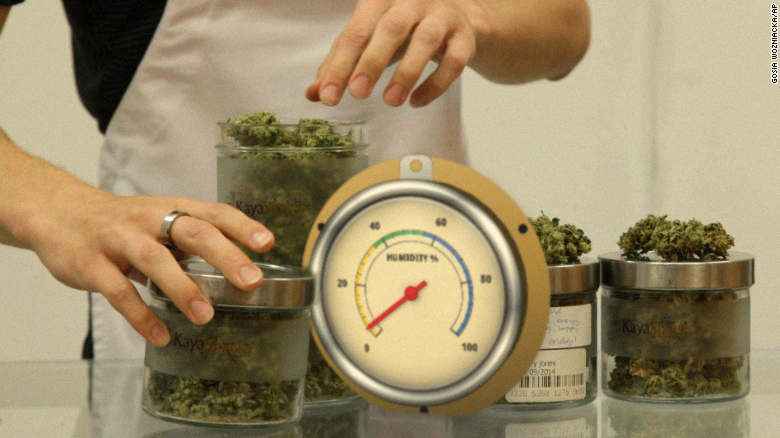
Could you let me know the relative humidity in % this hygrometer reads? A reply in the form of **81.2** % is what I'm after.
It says **4** %
